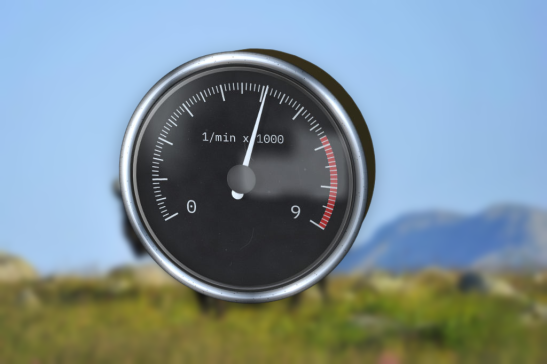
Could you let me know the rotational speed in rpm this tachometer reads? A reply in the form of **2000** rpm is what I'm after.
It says **5100** rpm
